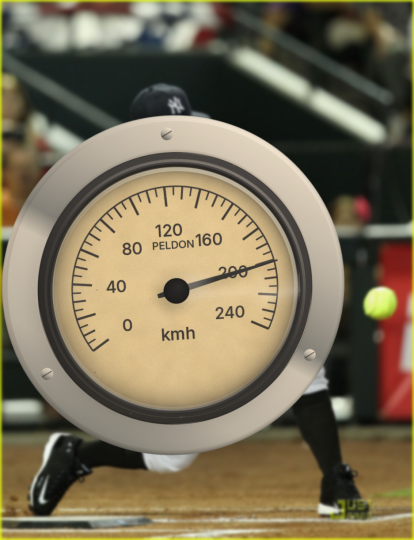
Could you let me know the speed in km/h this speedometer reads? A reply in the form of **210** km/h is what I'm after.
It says **200** km/h
